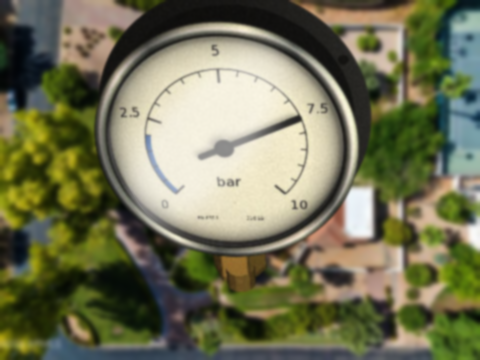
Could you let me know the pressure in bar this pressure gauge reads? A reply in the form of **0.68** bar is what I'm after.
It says **7.5** bar
